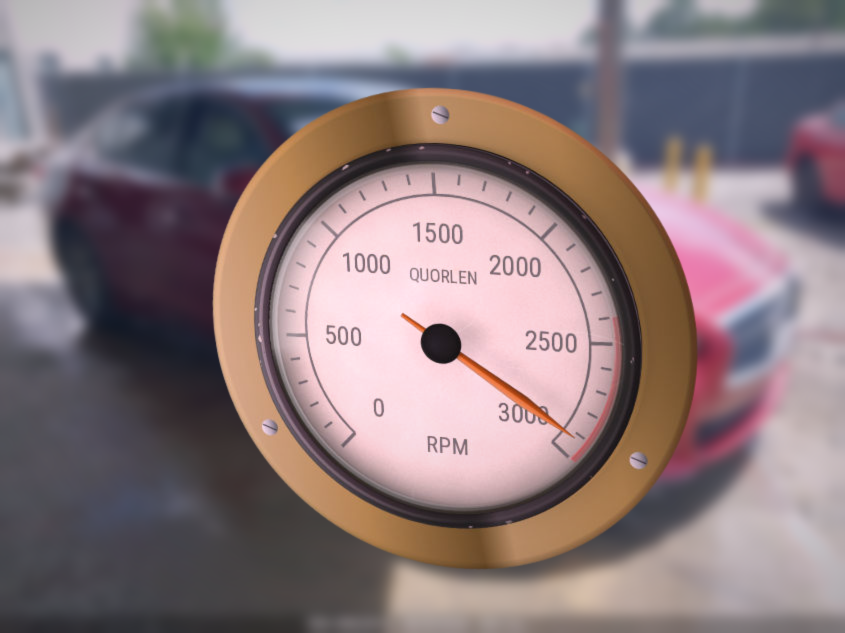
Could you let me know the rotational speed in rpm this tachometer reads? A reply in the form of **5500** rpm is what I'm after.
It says **2900** rpm
